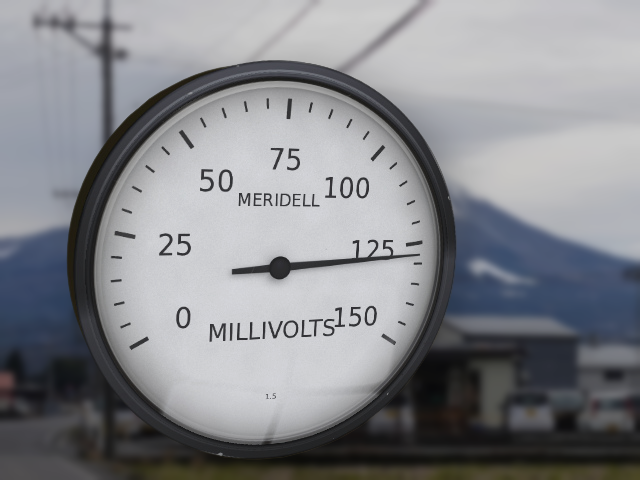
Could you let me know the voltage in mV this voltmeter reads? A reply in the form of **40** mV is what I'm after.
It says **127.5** mV
